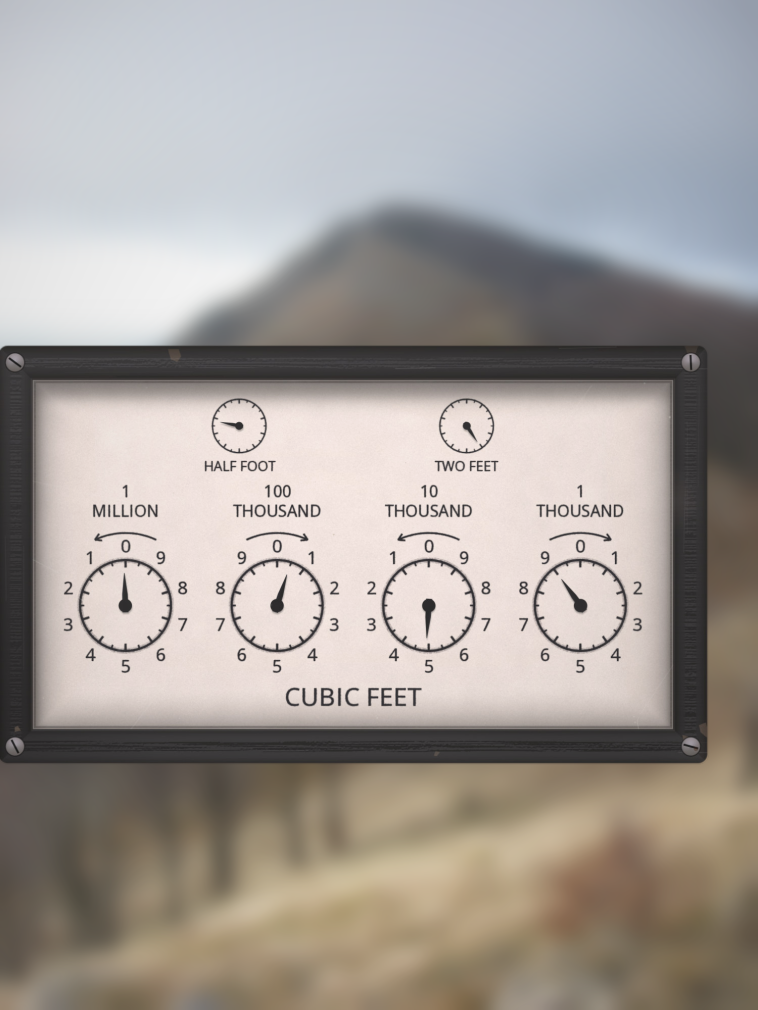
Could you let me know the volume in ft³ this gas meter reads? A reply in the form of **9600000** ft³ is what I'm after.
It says **4900** ft³
